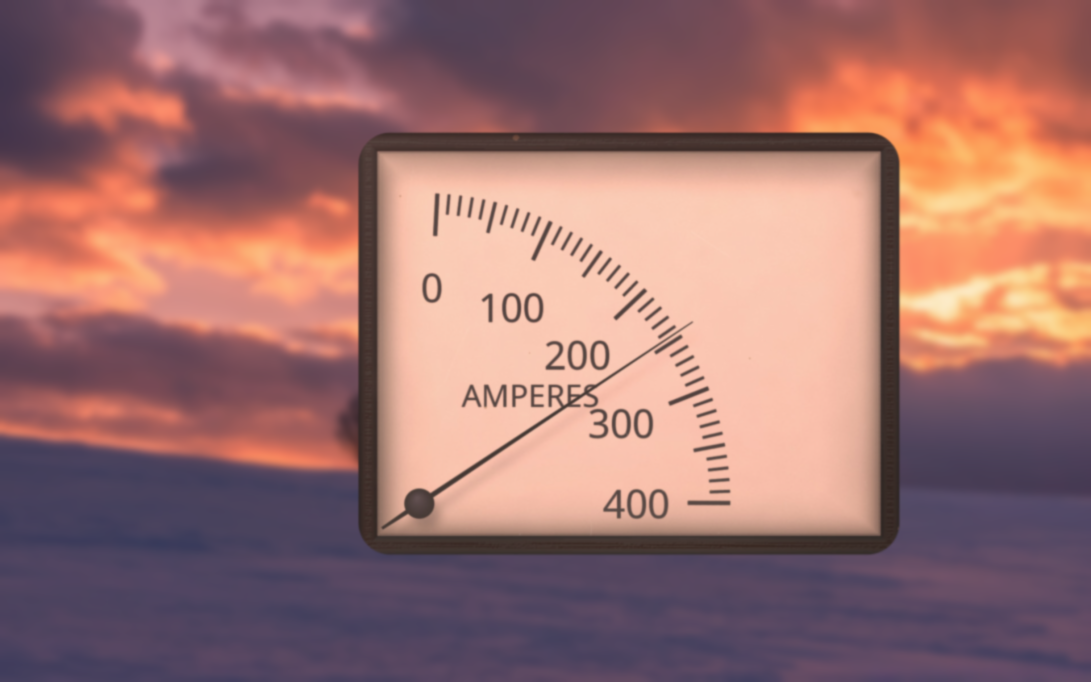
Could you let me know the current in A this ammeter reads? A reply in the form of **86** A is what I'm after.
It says **245** A
